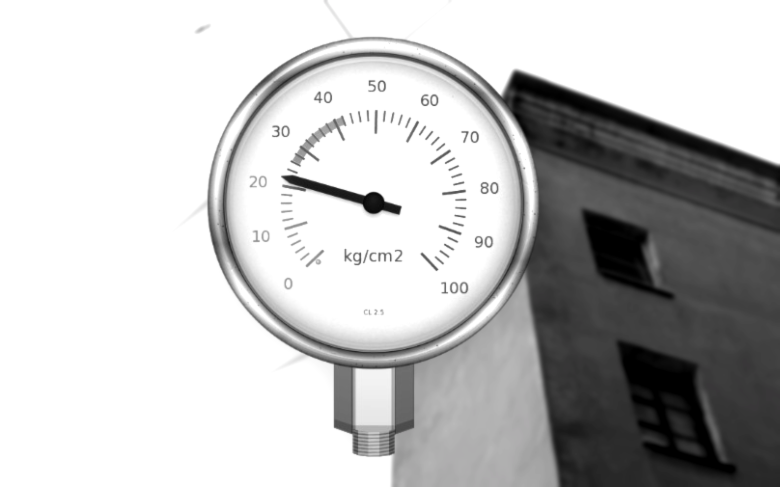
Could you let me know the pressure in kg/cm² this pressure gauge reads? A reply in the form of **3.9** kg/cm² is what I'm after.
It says **22** kg/cm²
